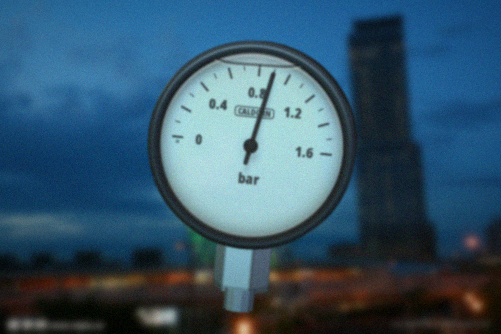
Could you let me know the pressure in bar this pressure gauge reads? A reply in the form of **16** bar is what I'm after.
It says **0.9** bar
